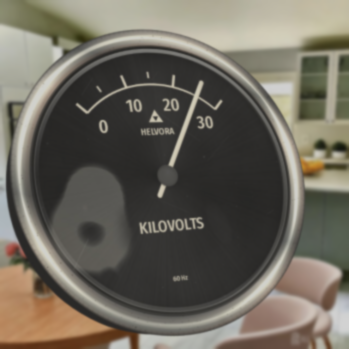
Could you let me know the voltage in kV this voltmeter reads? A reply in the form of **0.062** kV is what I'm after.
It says **25** kV
